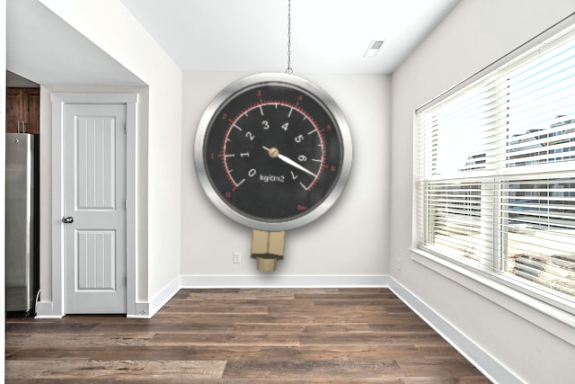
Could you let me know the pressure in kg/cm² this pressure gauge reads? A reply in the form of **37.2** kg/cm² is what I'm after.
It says **6.5** kg/cm²
